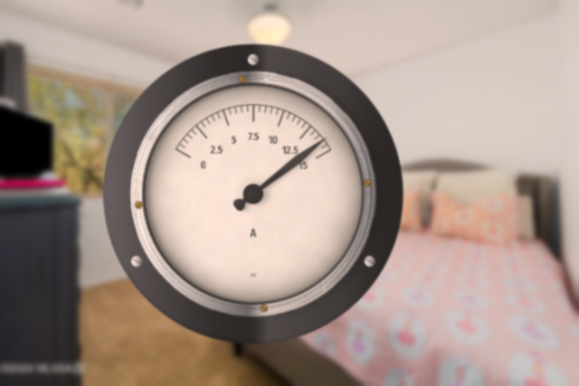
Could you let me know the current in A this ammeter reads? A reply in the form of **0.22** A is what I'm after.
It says **14** A
